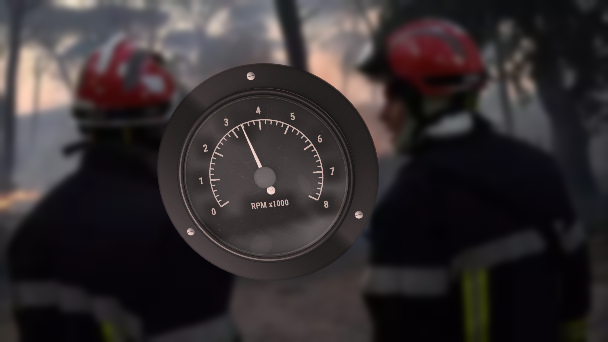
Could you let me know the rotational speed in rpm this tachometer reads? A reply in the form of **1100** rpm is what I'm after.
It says **3400** rpm
